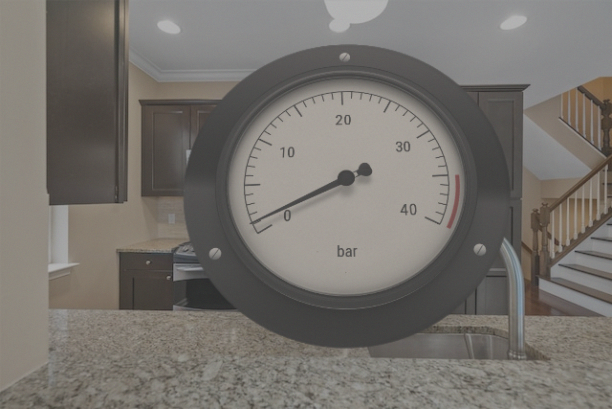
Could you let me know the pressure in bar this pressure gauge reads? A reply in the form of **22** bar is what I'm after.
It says **1** bar
